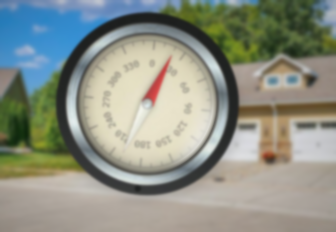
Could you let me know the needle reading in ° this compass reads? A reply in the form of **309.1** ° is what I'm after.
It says **20** °
